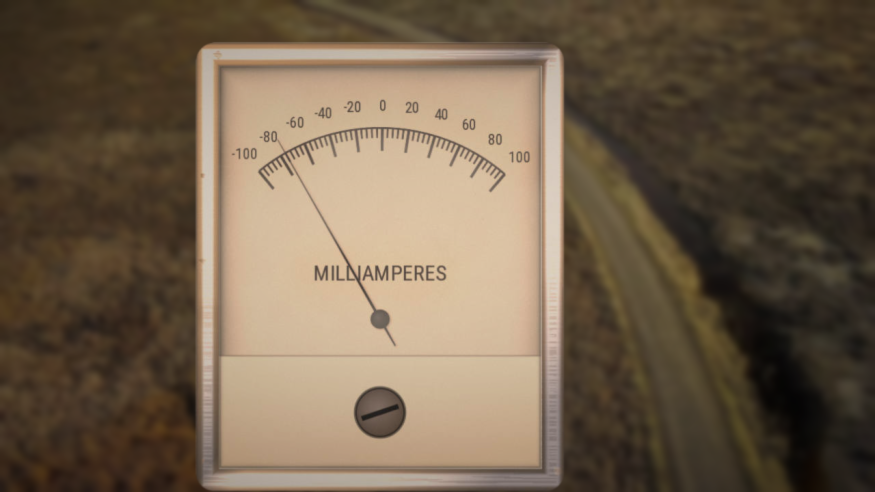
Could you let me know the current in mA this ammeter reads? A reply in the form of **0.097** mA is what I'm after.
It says **-76** mA
